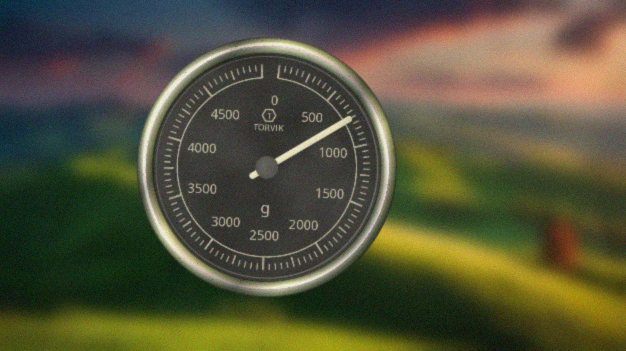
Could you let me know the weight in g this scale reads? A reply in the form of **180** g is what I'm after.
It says **750** g
